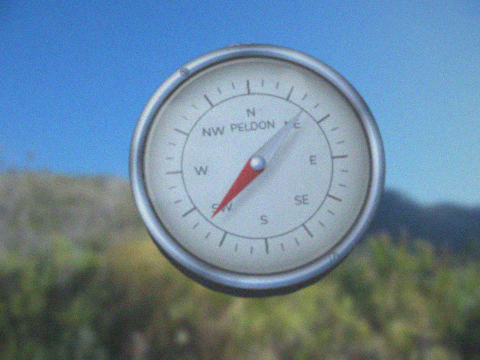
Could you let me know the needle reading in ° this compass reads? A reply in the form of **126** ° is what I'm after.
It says **225** °
